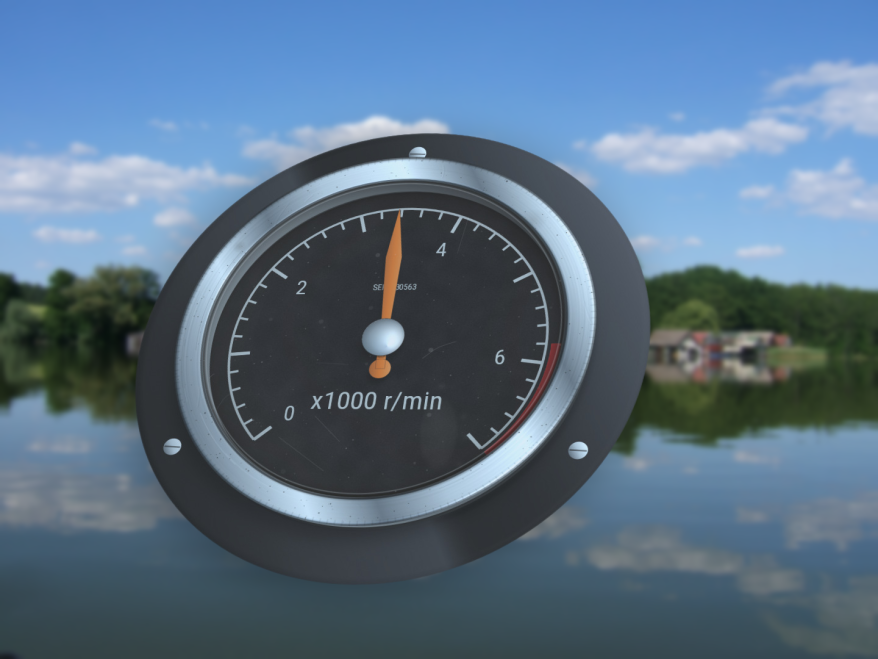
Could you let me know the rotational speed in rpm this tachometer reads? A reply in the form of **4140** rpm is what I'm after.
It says **3400** rpm
